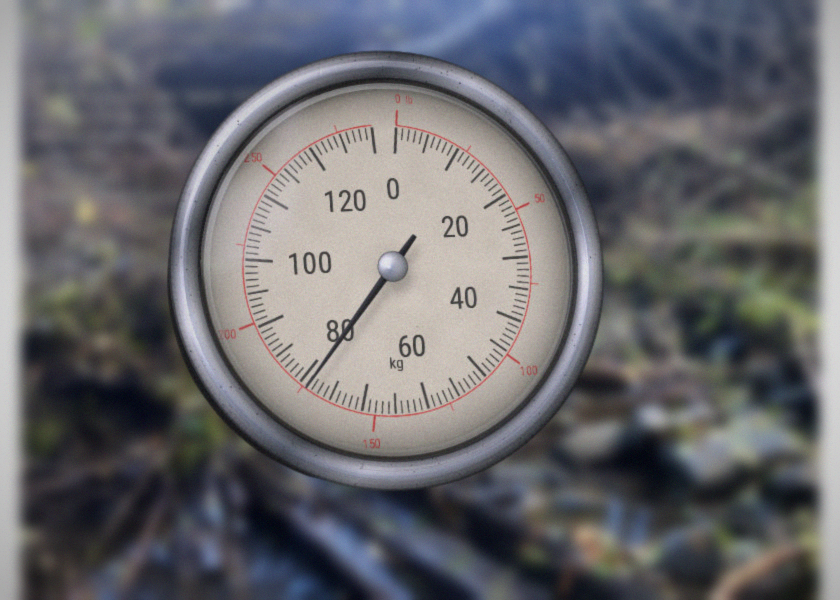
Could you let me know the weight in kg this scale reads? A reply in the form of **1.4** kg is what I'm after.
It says **79** kg
